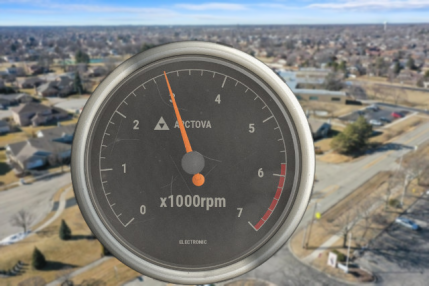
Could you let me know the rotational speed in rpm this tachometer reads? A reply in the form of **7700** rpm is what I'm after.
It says **3000** rpm
